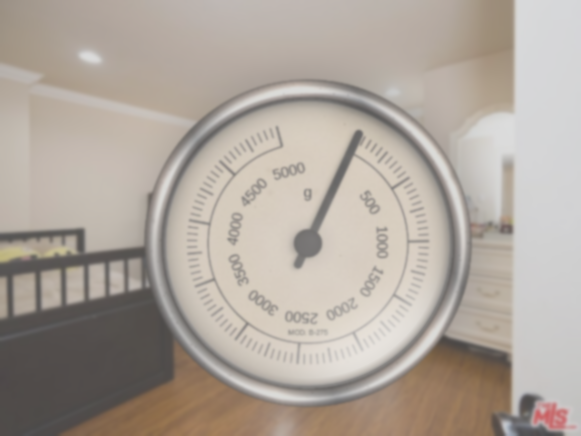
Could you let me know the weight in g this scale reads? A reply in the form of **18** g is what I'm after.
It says **0** g
